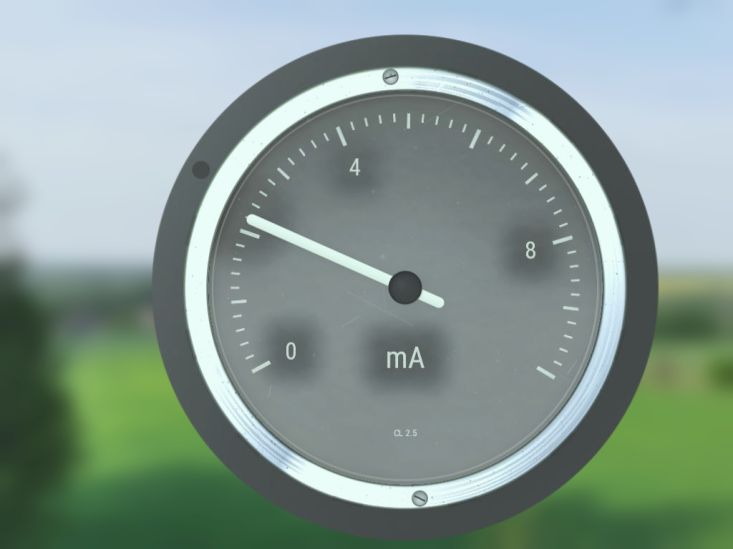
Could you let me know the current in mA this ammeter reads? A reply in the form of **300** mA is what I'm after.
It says **2.2** mA
